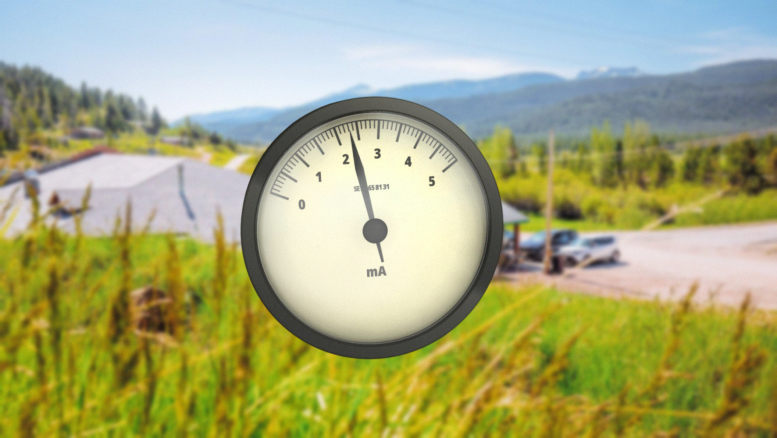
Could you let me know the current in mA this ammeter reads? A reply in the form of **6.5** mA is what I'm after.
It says **2.3** mA
